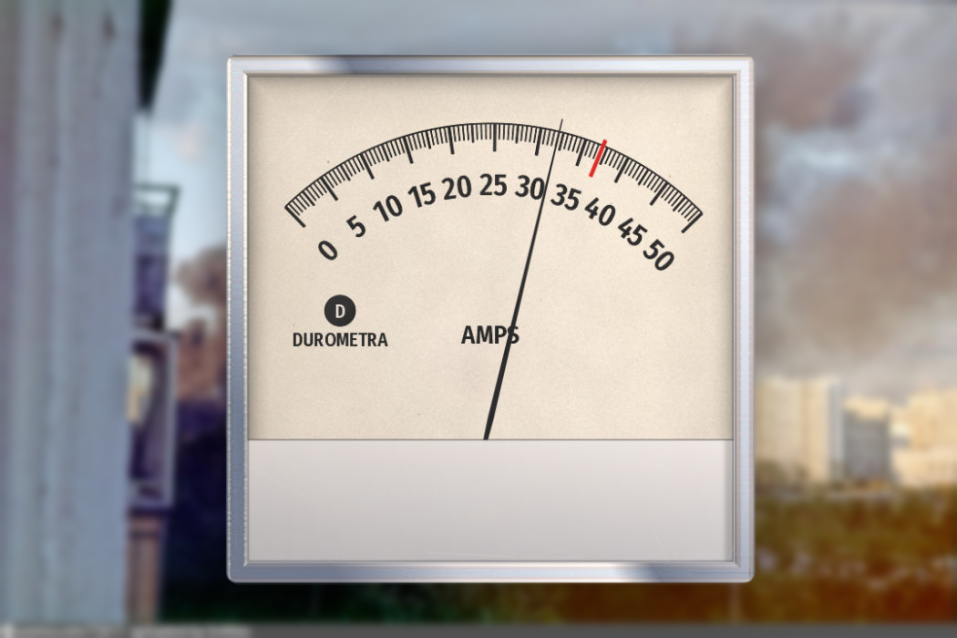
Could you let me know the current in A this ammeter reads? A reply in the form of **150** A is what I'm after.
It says **32** A
